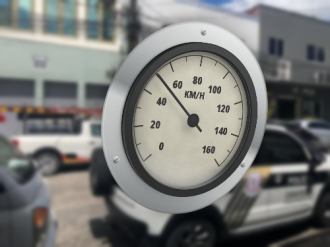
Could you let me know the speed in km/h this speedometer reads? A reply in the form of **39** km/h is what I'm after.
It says **50** km/h
